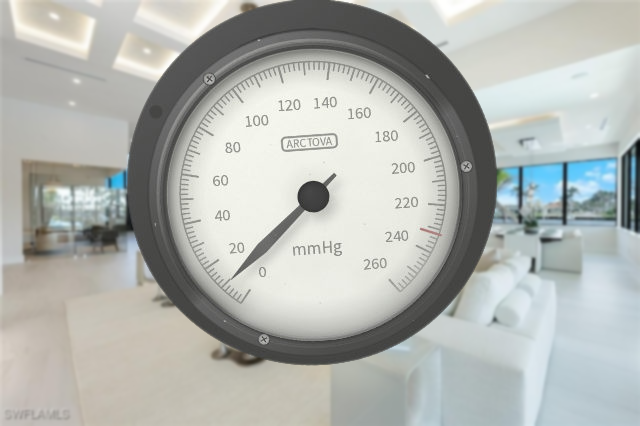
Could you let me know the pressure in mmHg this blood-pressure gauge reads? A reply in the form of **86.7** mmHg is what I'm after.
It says **10** mmHg
